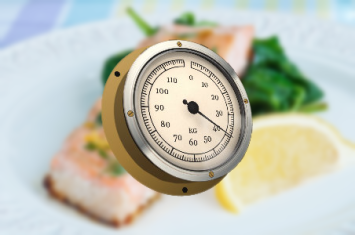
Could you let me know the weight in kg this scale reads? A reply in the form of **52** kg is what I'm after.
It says **40** kg
